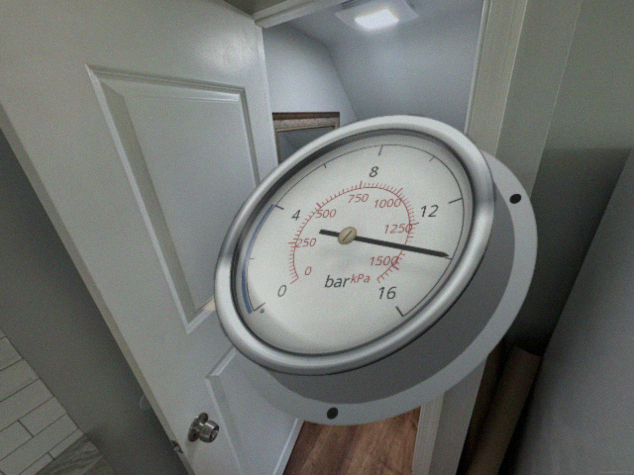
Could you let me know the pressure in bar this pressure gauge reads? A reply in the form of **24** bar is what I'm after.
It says **14** bar
